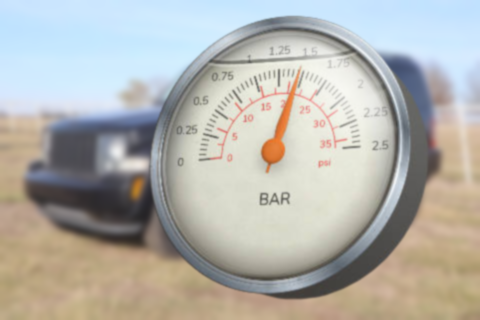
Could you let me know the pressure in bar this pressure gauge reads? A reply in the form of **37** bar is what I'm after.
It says **1.5** bar
